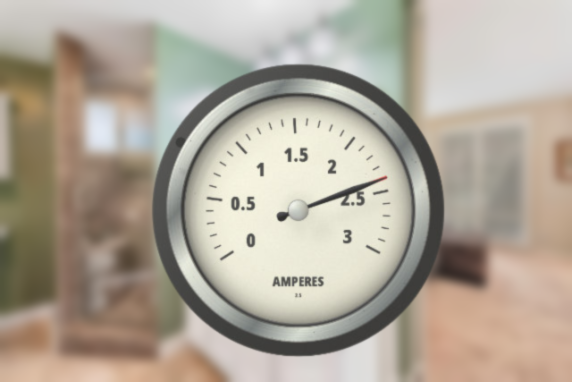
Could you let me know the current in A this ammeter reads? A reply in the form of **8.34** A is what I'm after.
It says **2.4** A
